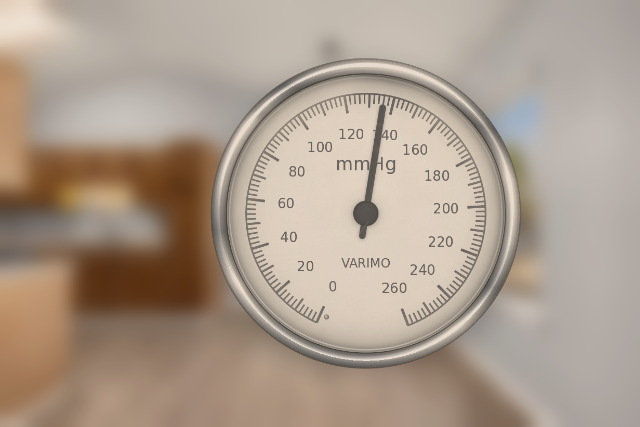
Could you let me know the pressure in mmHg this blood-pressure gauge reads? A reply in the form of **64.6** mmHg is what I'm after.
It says **136** mmHg
